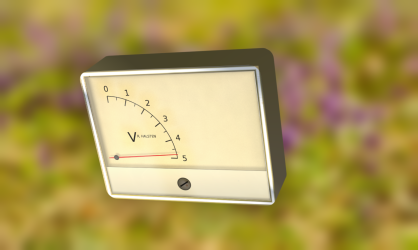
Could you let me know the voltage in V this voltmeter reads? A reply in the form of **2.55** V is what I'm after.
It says **4.75** V
